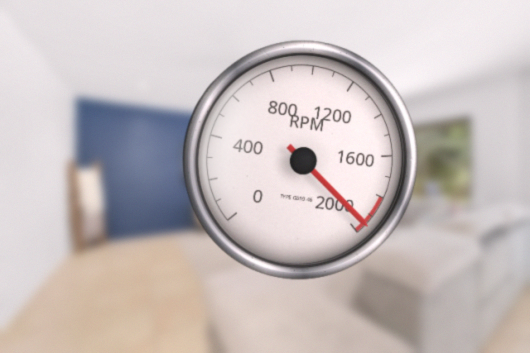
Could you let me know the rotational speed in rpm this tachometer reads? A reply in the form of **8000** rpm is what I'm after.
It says **1950** rpm
